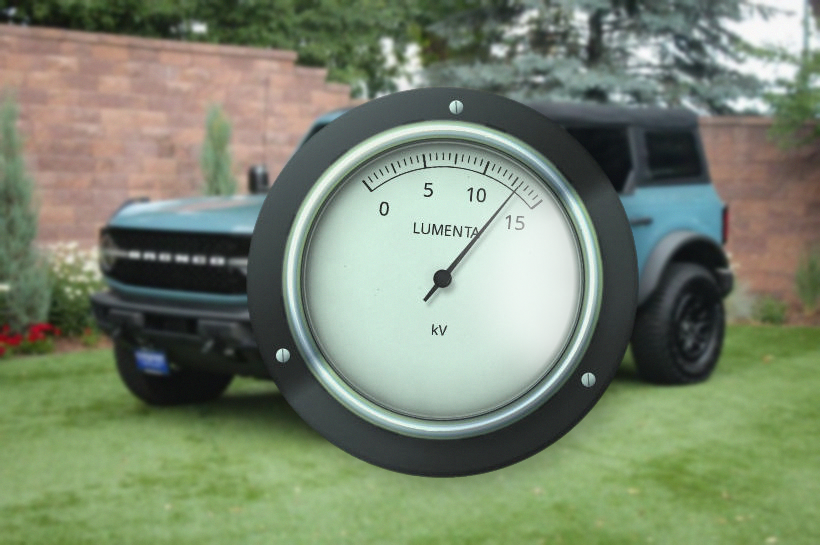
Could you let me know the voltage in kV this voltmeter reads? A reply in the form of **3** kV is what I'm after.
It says **13** kV
